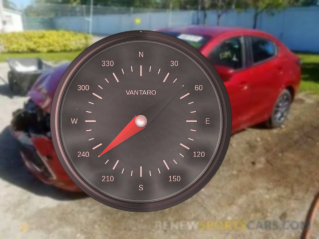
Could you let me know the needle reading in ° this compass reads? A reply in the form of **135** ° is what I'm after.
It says **230** °
